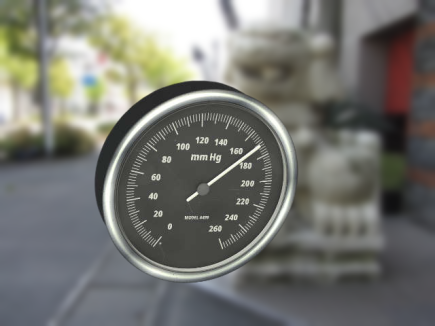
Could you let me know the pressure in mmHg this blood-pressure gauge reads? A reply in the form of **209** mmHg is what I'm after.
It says **170** mmHg
